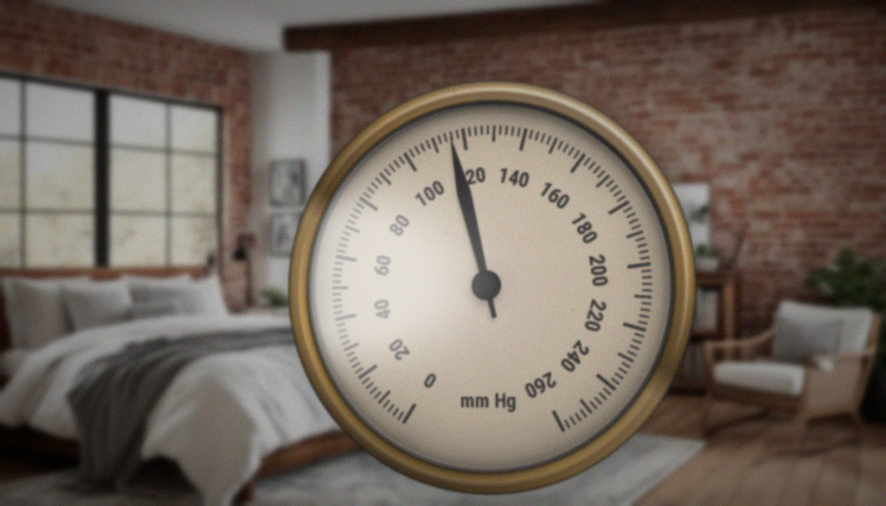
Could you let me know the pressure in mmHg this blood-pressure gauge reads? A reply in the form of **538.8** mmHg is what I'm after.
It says **116** mmHg
